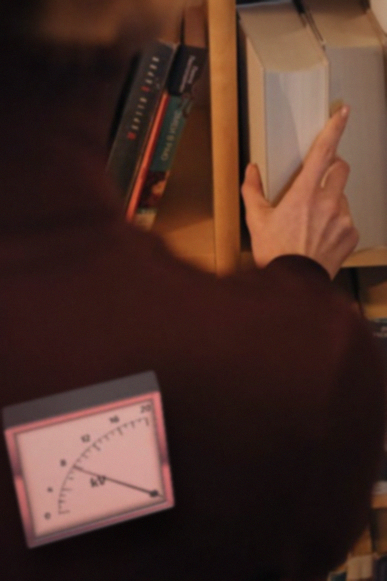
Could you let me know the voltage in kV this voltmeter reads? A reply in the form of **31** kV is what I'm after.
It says **8** kV
